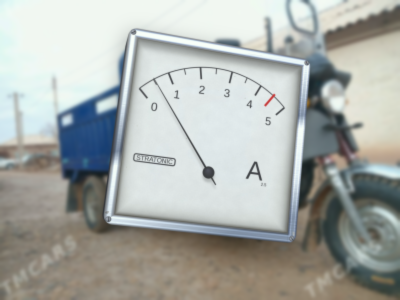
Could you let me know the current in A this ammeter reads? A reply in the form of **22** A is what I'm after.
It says **0.5** A
